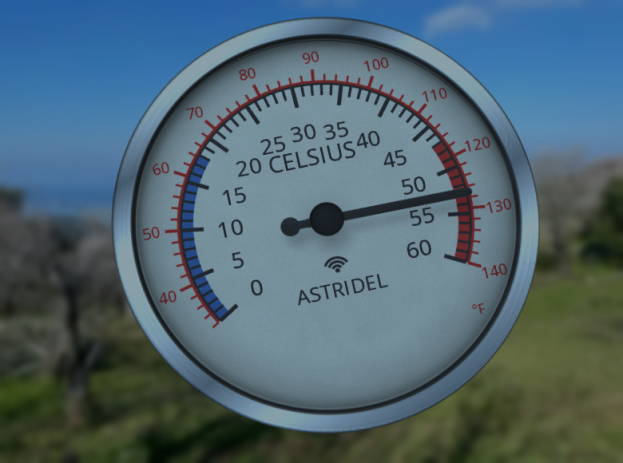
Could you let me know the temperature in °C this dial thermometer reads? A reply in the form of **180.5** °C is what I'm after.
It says **53** °C
